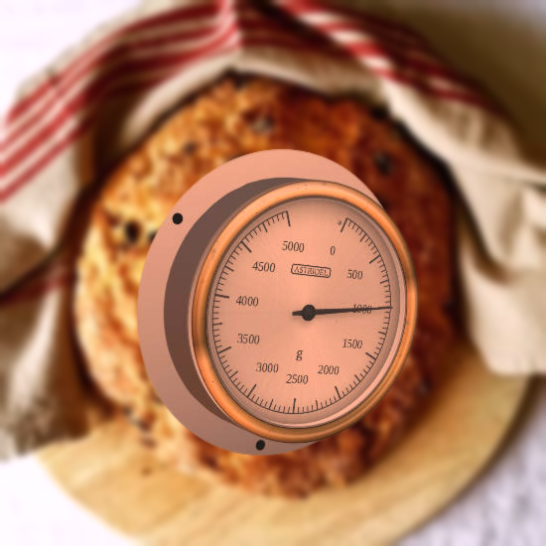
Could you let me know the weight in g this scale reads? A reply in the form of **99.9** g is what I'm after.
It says **1000** g
